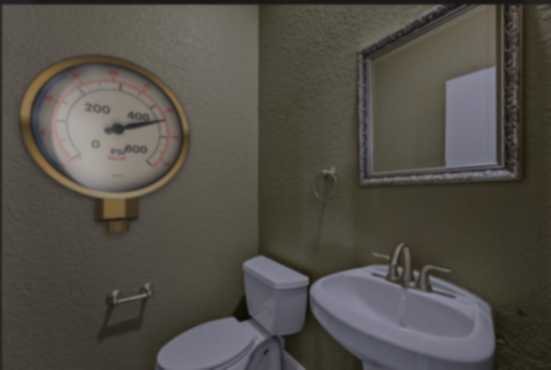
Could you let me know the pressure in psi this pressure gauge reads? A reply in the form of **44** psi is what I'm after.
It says **450** psi
